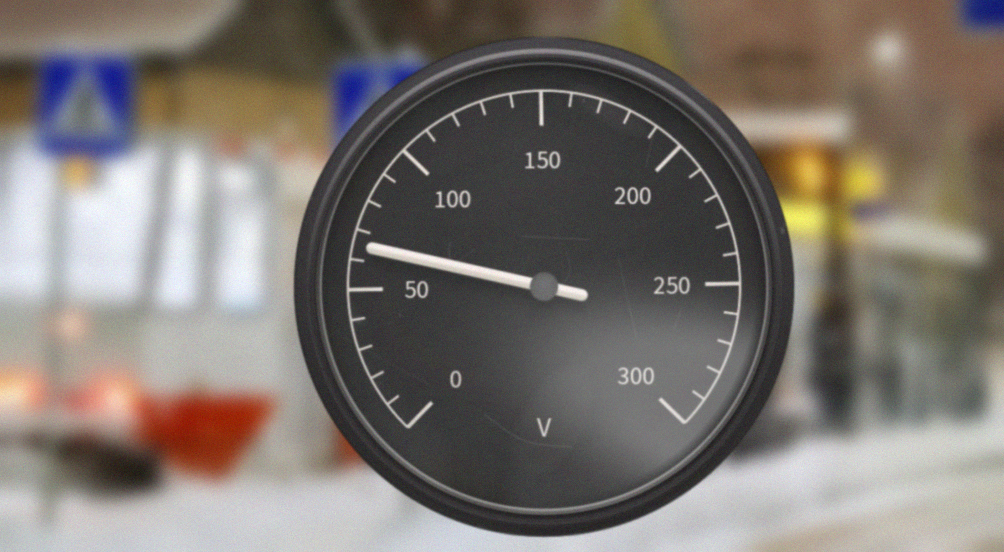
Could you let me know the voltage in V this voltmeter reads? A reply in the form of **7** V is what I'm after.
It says **65** V
